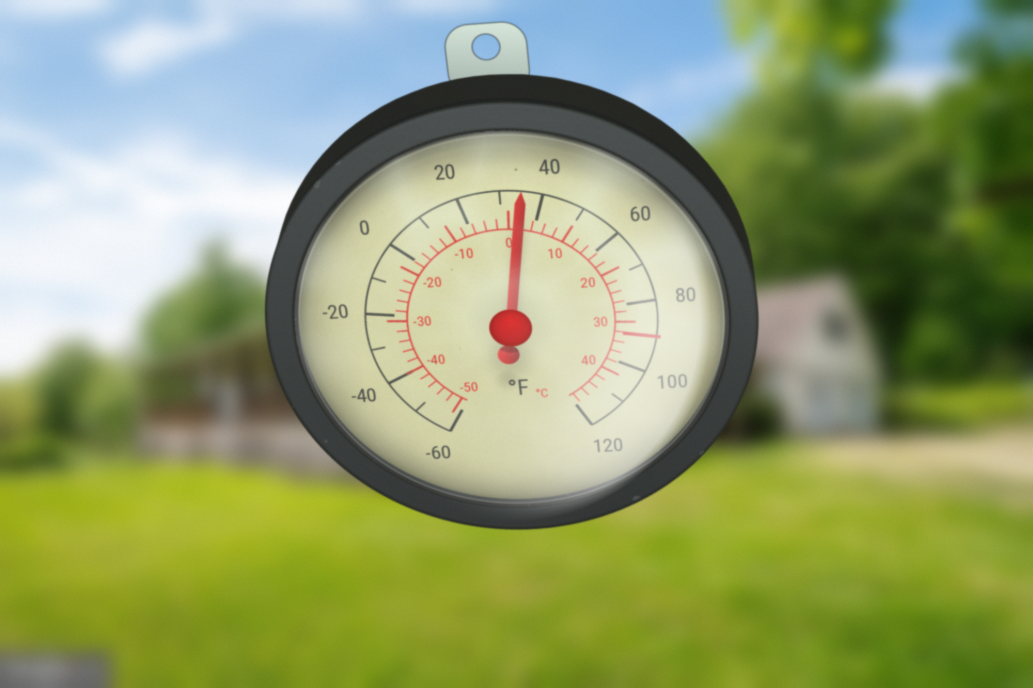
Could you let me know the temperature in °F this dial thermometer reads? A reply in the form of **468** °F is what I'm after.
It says **35** °F
